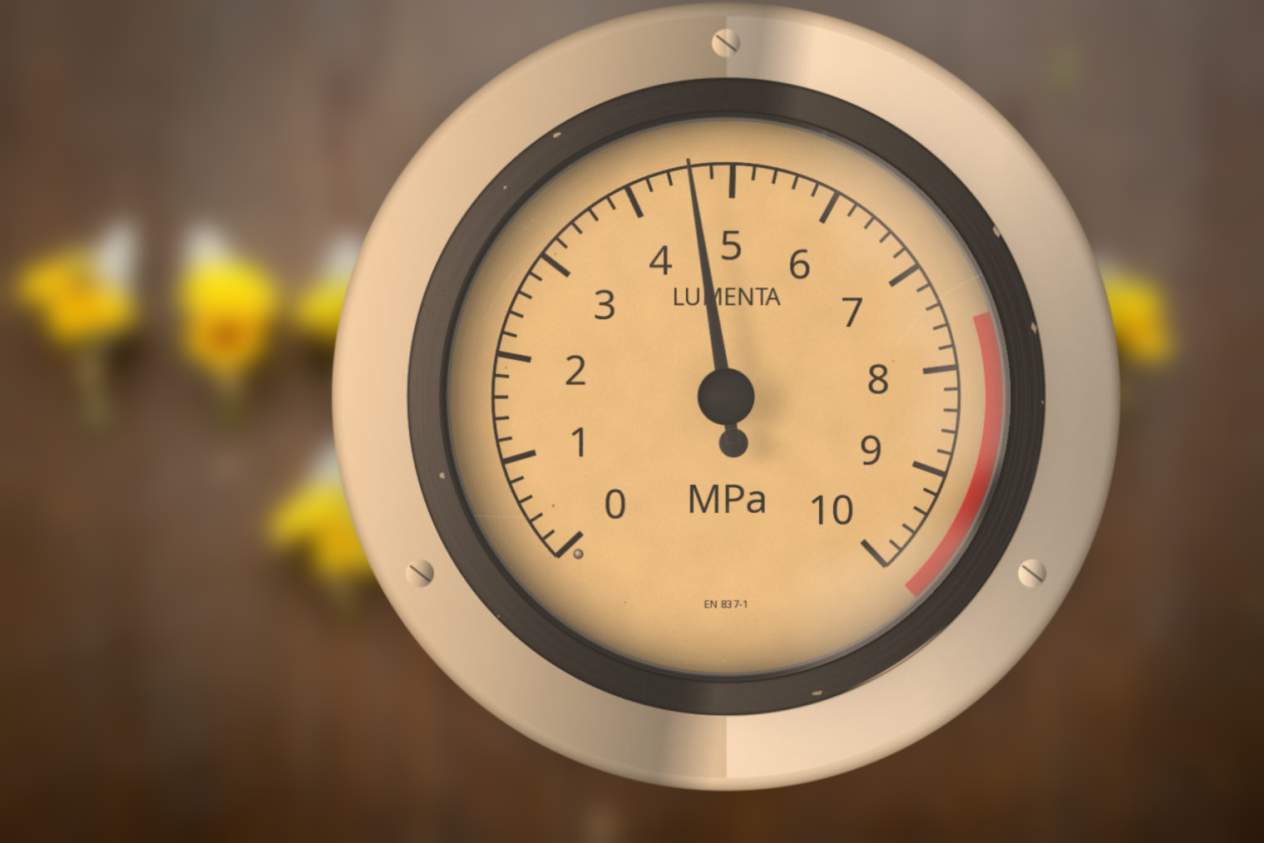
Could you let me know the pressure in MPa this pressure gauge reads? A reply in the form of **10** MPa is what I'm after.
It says **4.6** MPa
